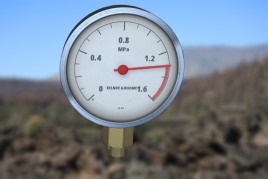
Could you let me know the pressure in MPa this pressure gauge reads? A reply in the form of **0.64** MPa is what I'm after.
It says **1.3** MPa
